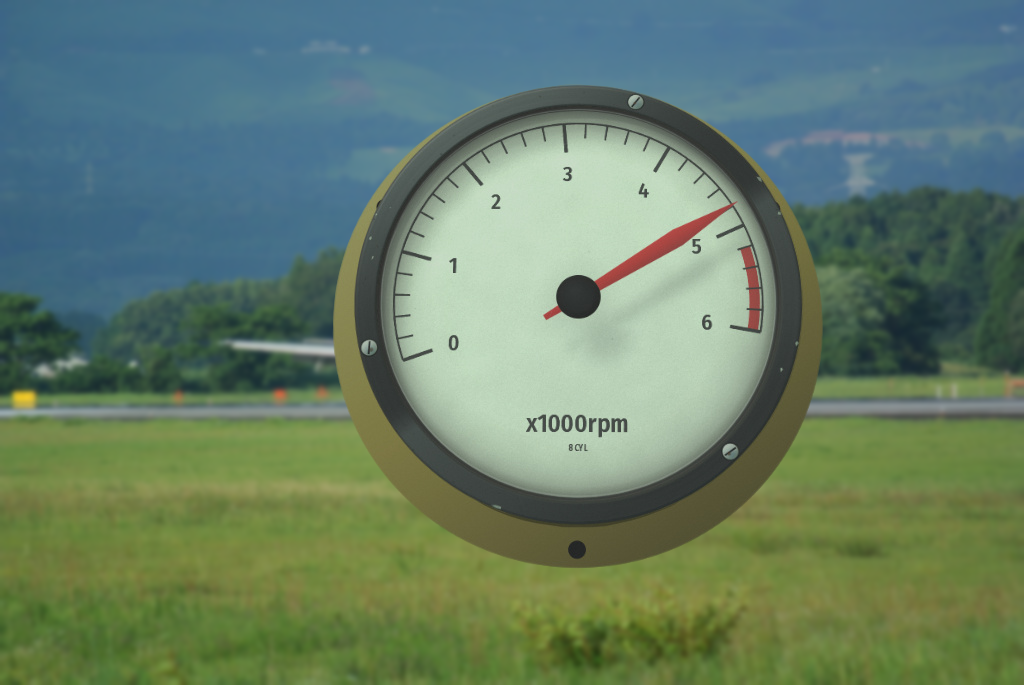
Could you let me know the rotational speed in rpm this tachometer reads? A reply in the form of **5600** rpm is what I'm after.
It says **4800** rpm
